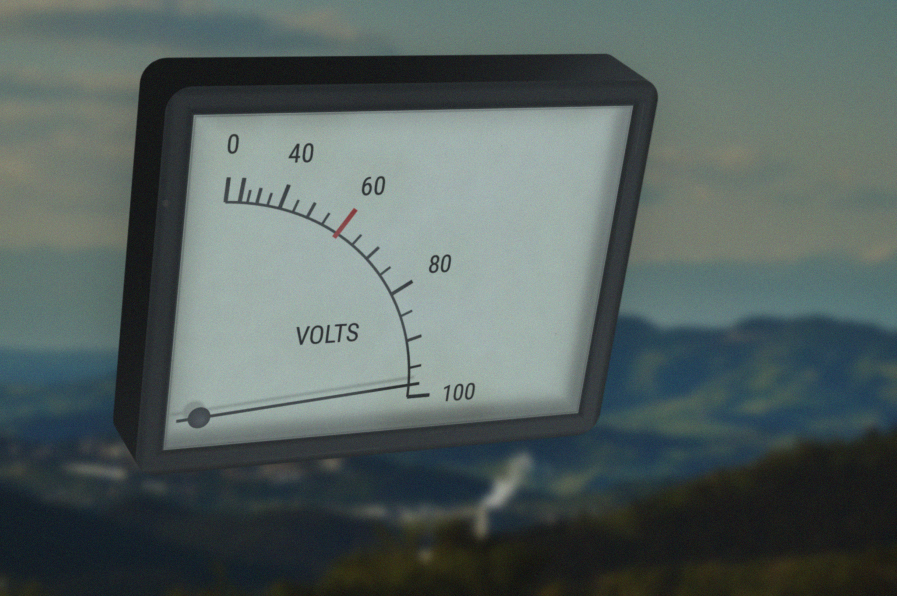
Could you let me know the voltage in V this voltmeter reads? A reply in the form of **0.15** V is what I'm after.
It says **97.5** V
